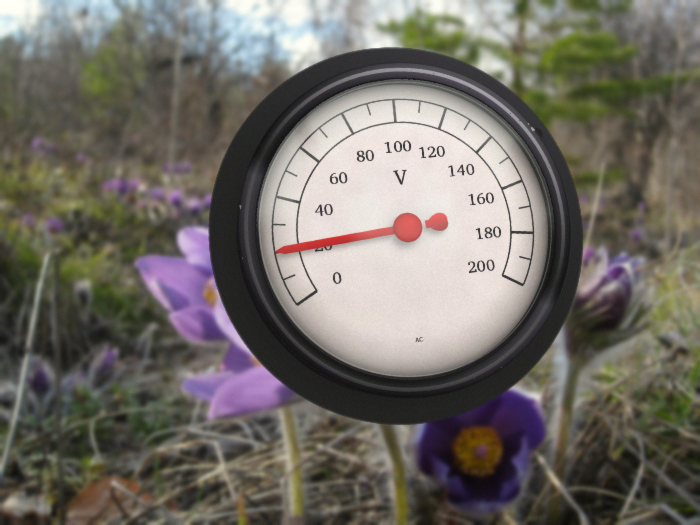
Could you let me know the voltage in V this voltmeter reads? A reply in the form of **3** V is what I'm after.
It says **20** V
